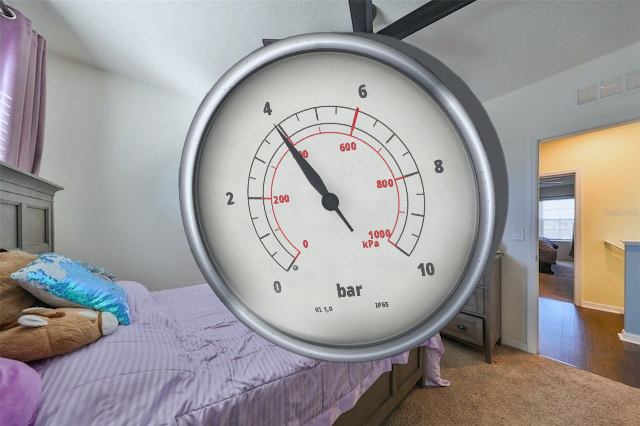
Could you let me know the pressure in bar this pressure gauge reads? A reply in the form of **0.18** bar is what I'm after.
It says **4** bar
